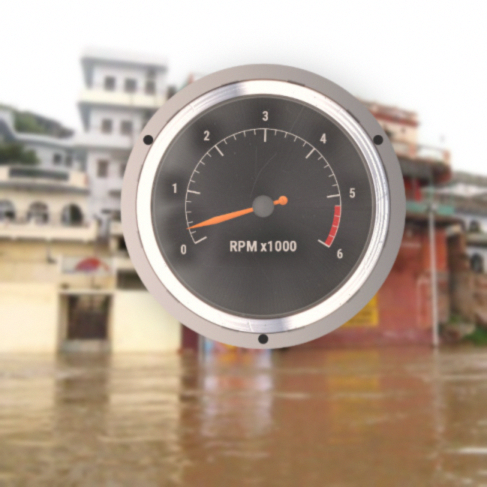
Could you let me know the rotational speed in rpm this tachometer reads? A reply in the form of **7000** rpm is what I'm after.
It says **300** rpm
